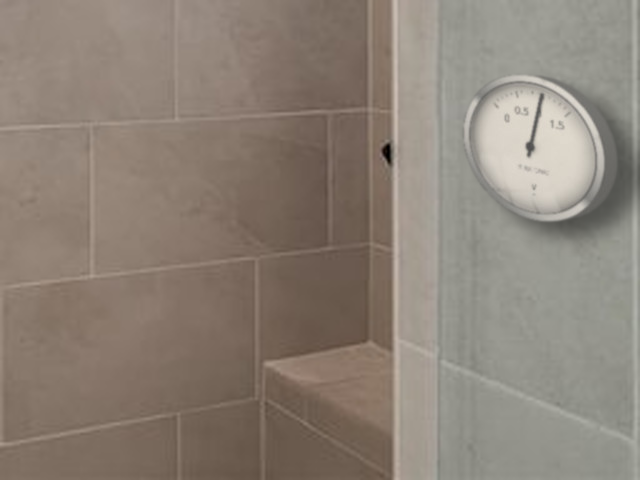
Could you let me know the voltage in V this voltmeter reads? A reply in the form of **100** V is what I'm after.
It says **1** V
